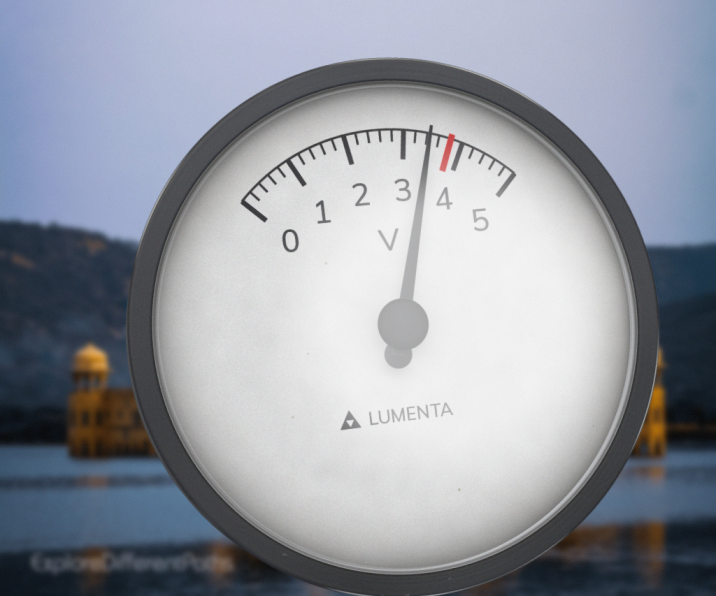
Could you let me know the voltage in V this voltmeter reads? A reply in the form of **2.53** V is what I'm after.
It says **3.4** V
